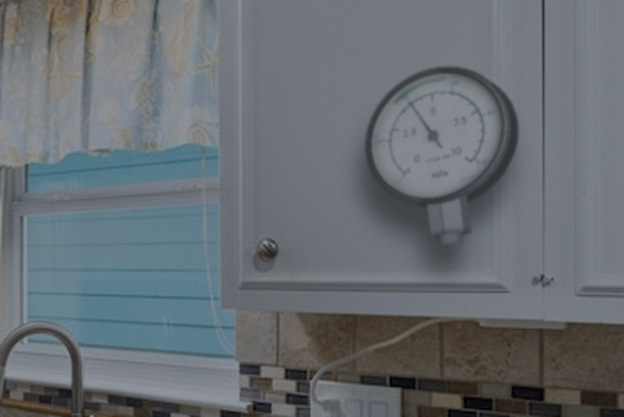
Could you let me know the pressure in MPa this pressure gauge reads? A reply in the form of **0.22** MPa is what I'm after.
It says **4** MPa
